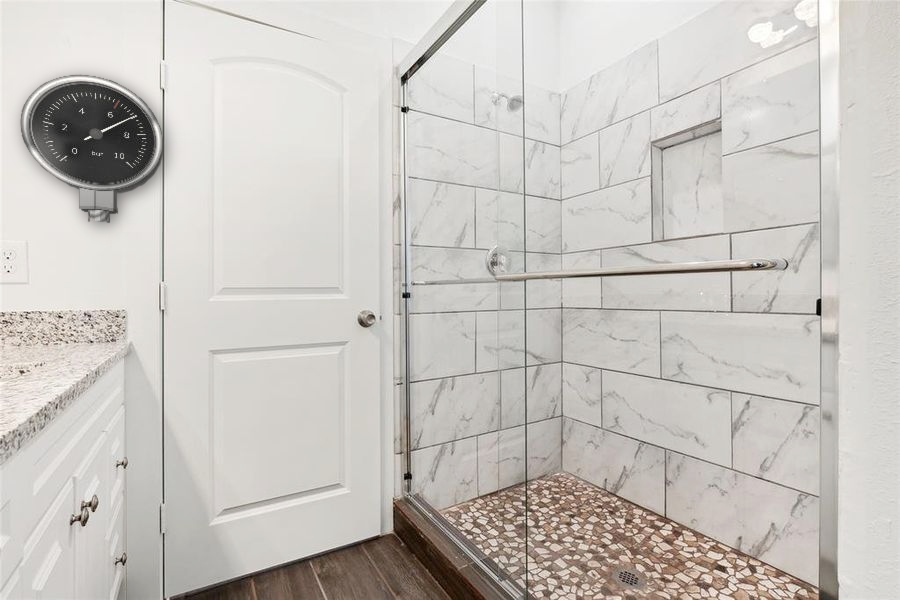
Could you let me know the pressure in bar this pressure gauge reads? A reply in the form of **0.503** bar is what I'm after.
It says **7** bar
